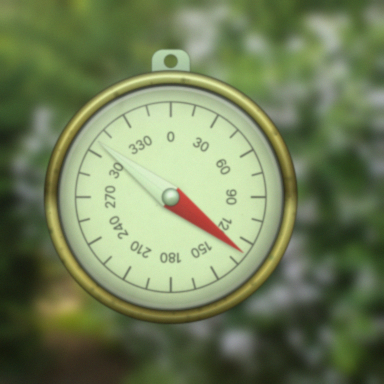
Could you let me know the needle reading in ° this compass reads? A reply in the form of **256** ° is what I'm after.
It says **127.5** °
